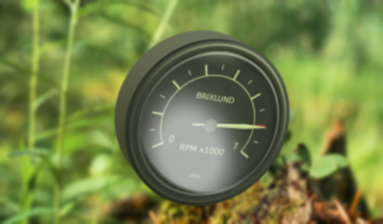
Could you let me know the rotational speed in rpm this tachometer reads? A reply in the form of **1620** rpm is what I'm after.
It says **6000** rpm
